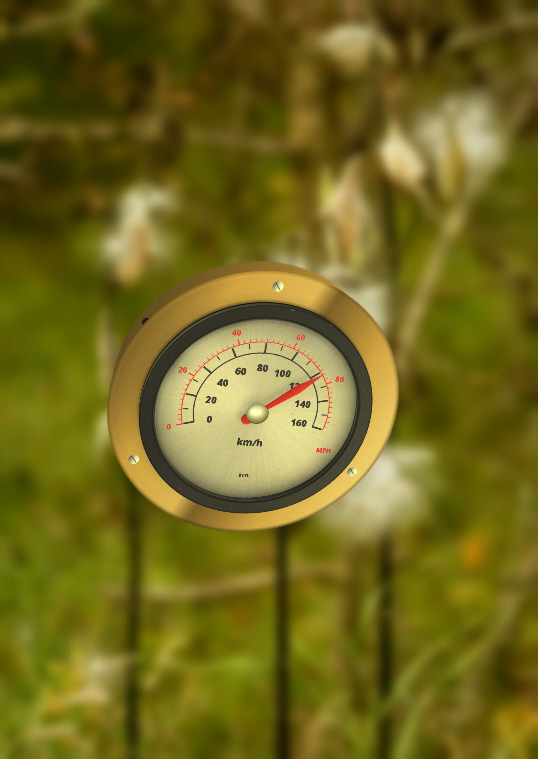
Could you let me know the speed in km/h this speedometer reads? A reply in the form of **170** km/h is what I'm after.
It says **120** km/h
